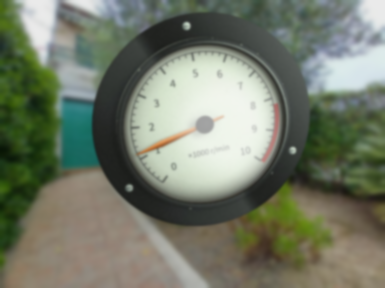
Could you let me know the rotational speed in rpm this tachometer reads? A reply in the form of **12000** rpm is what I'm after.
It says **1200** rpm
